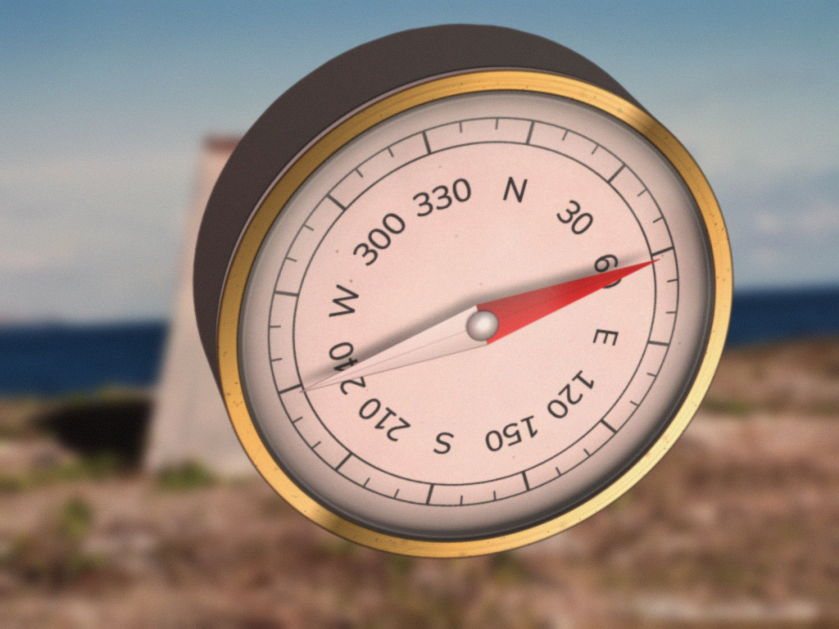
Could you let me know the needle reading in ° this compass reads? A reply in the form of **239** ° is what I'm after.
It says **60** °
